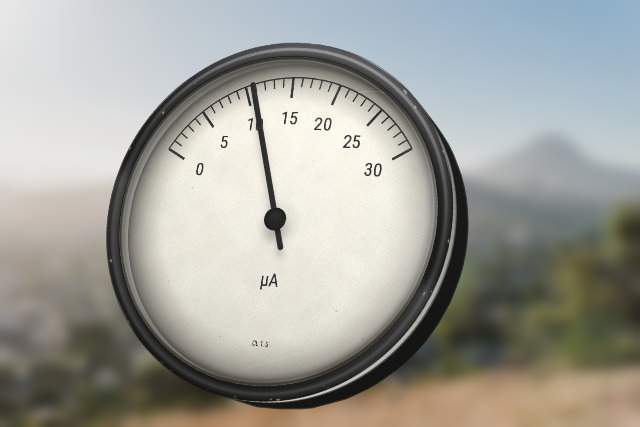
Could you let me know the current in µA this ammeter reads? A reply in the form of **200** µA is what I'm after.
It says **11** µA
